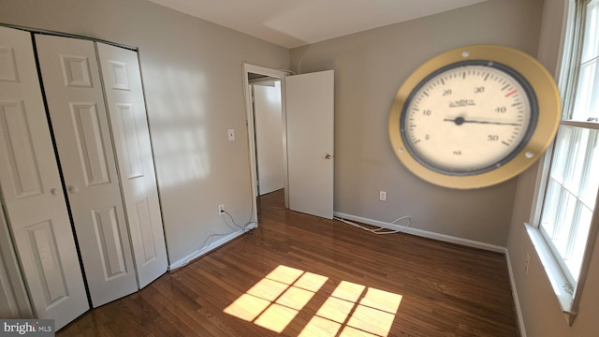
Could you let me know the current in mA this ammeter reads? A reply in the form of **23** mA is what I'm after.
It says **45** mA
